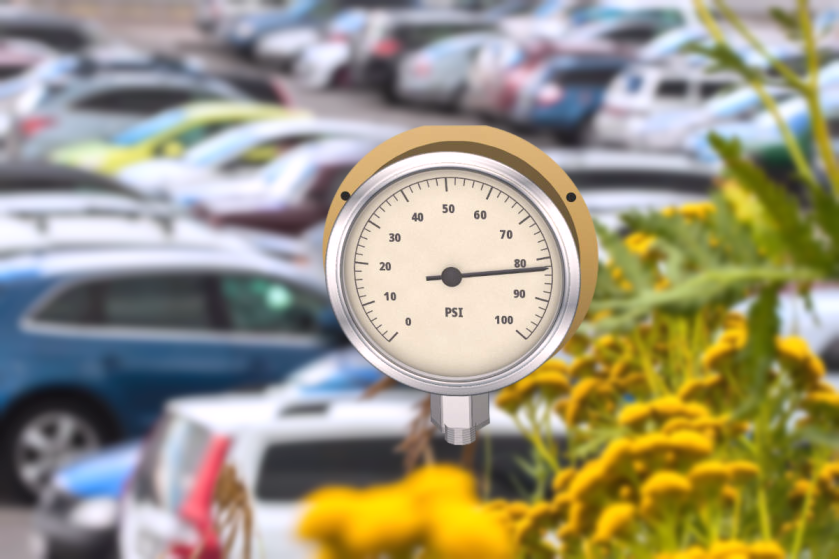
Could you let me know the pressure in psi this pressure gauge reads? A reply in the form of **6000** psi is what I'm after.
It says **82** psi
